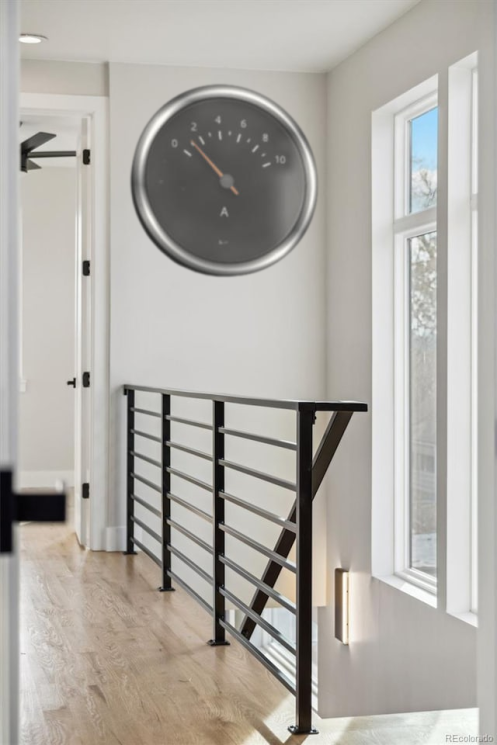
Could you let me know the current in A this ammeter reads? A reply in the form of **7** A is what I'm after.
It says **1** A
